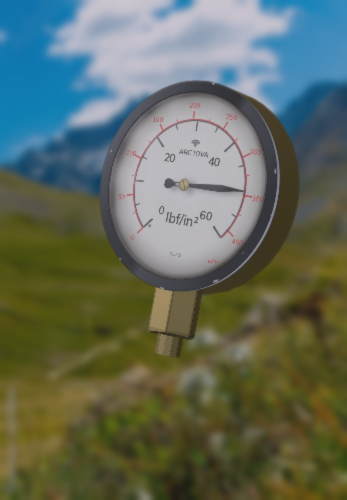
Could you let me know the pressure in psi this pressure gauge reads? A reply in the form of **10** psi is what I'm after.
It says **50** psi
